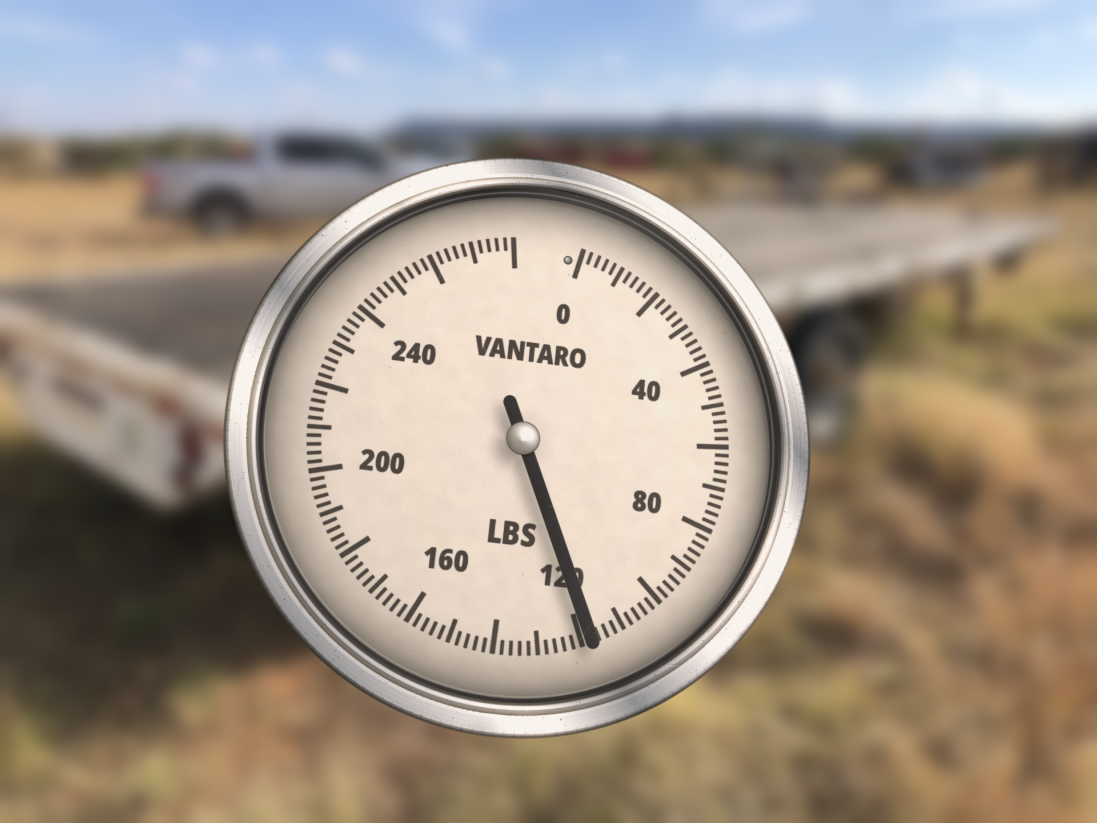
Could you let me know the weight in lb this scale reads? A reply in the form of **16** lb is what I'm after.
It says **118** lb
